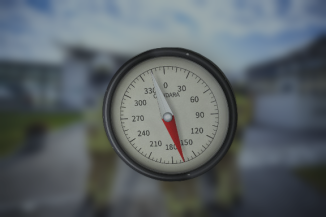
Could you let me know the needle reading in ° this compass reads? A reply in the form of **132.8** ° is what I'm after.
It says **165** °
